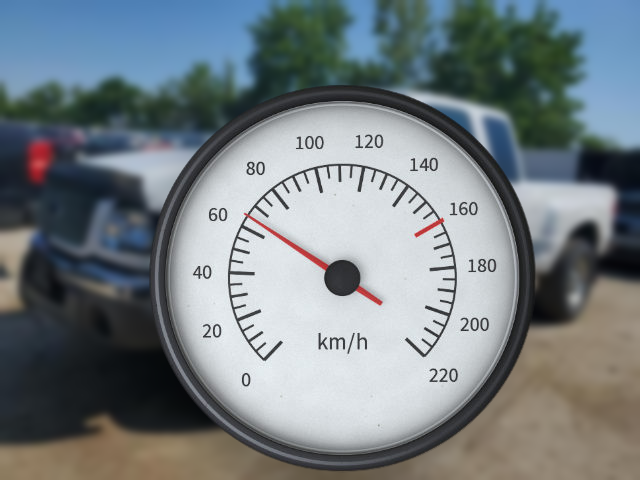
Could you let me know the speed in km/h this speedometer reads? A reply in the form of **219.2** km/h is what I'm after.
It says **65** km/h
